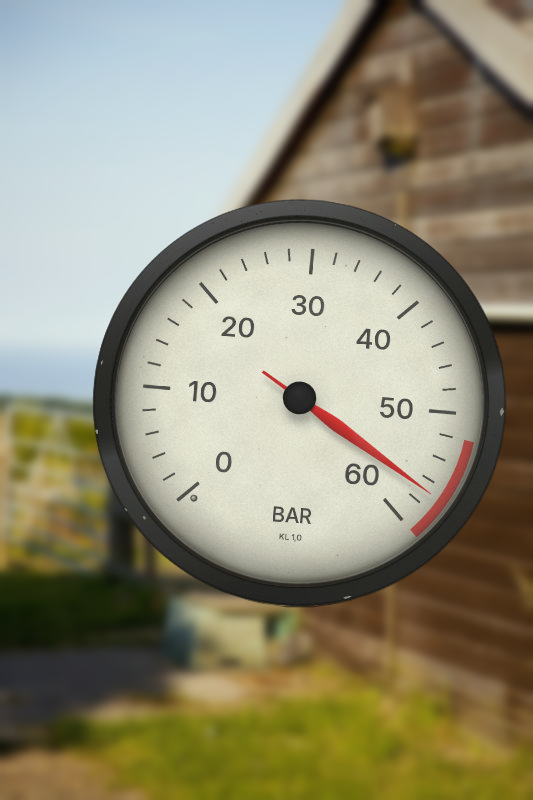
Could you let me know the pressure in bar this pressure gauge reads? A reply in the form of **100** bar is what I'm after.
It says **57** bar
